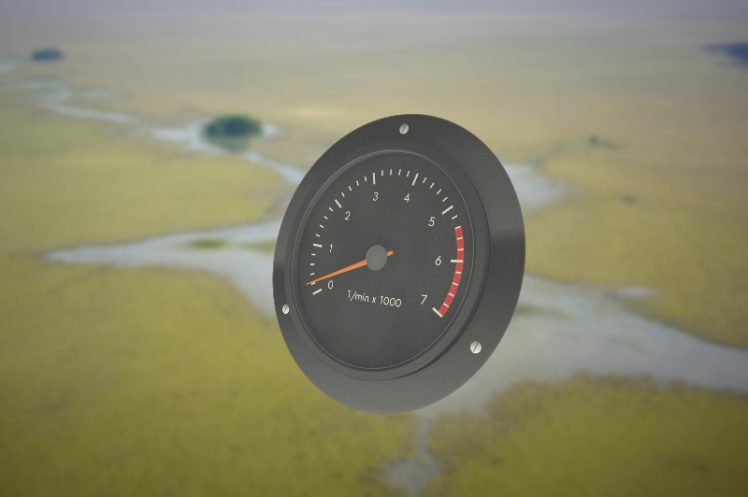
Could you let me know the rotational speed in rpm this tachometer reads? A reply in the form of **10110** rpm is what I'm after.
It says **200** rpm
